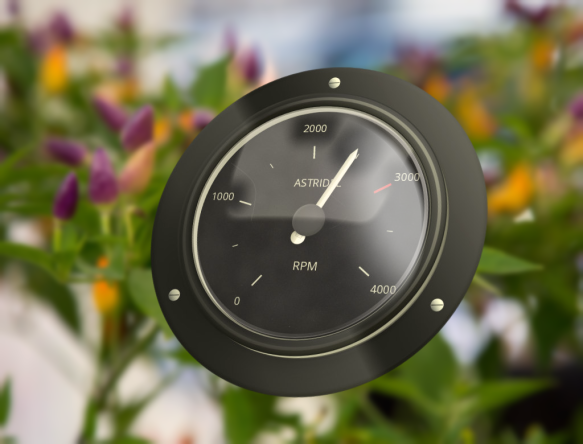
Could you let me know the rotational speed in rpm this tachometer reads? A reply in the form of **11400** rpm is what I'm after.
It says **2500** rpm
